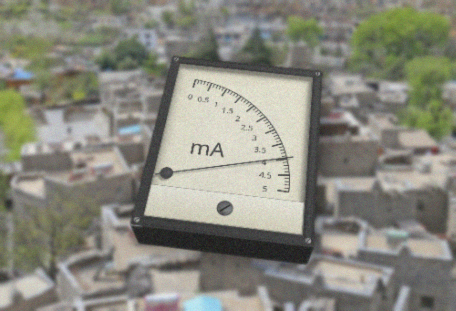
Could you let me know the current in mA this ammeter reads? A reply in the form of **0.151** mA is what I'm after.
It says **4** mA
